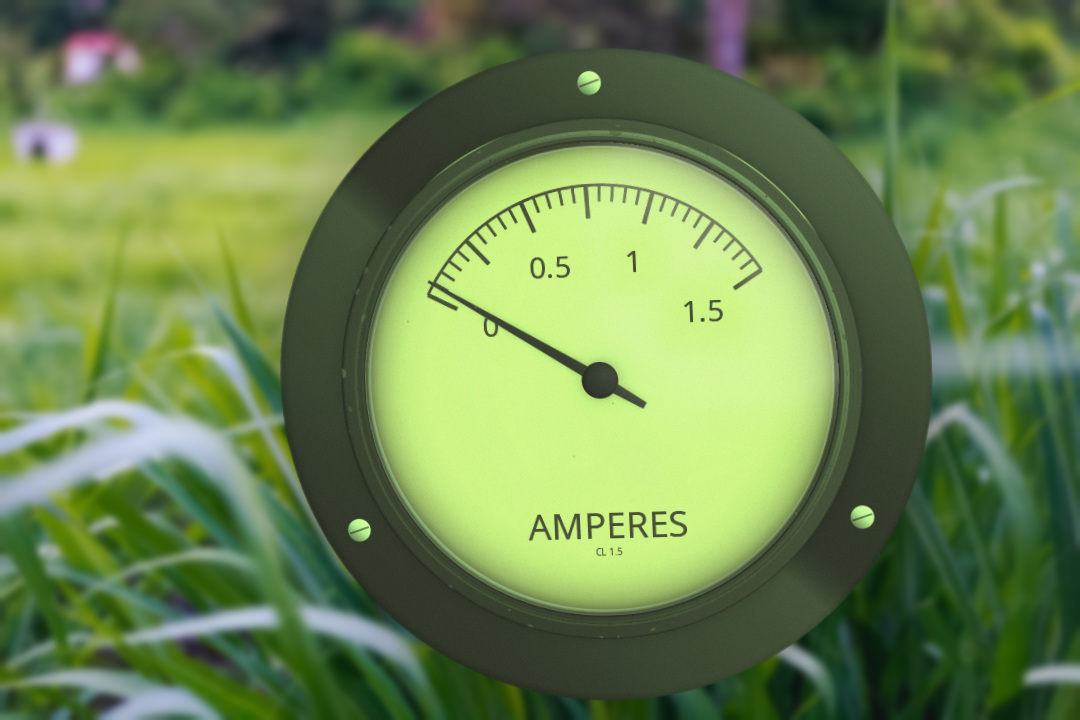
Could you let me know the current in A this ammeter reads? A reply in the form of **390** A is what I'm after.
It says **0.05** A
